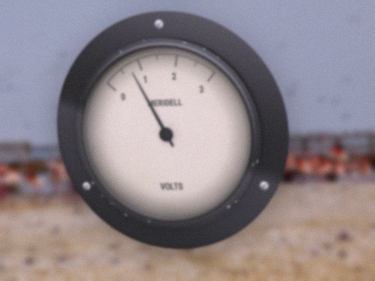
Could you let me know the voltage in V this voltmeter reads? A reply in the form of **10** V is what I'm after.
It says **0.75** V
